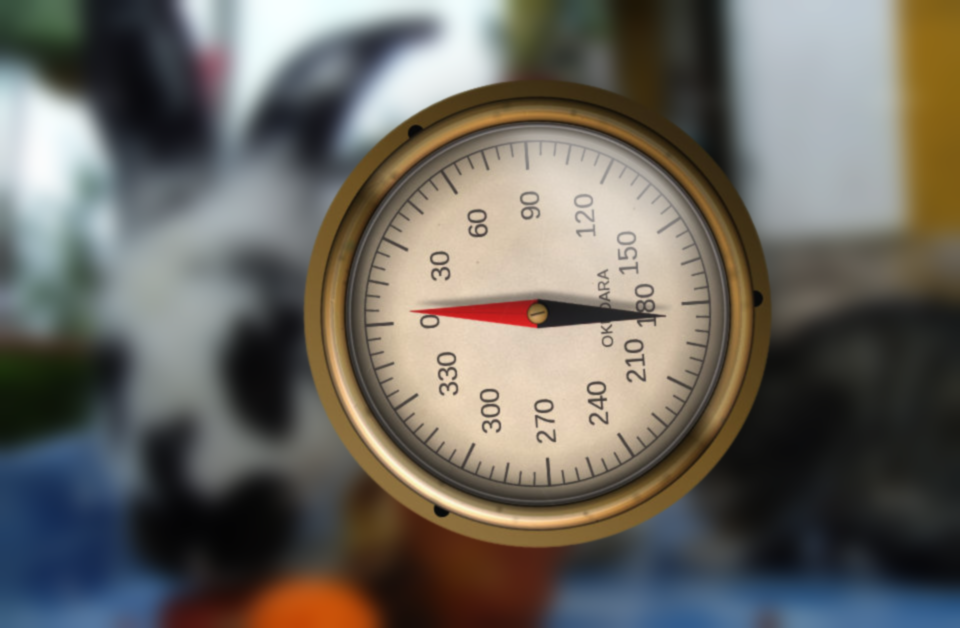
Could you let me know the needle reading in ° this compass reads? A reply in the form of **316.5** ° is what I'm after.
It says **5** °
